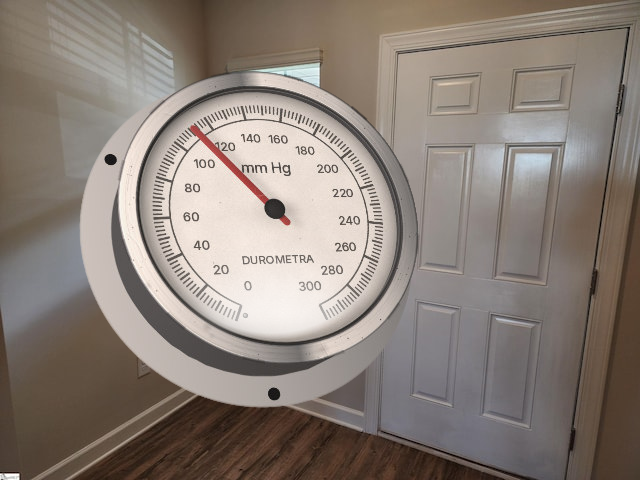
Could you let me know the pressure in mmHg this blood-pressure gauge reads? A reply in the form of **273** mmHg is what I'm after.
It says **110** mmHg
